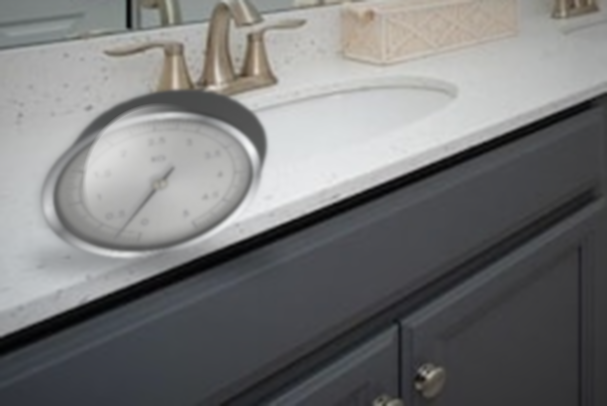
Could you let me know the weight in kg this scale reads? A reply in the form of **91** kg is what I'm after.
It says **0.25** kg
